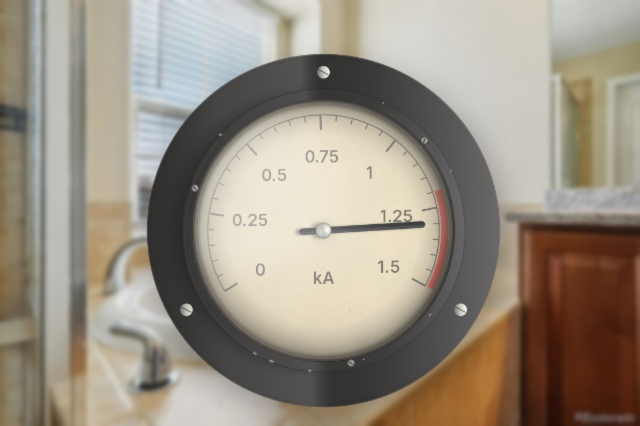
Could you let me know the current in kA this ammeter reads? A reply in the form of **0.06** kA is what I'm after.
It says **1.3** kA
